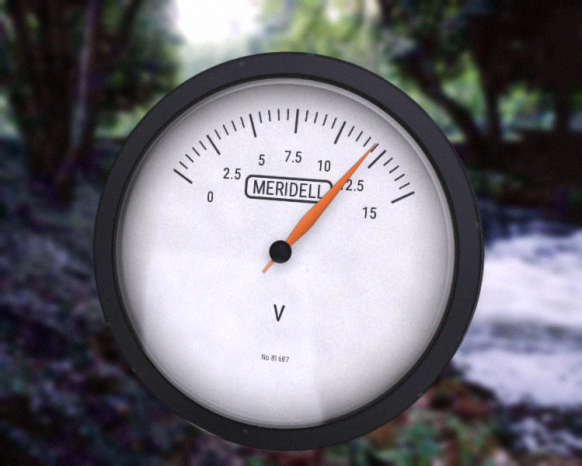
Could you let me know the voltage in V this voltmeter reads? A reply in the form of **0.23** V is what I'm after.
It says **12** V
